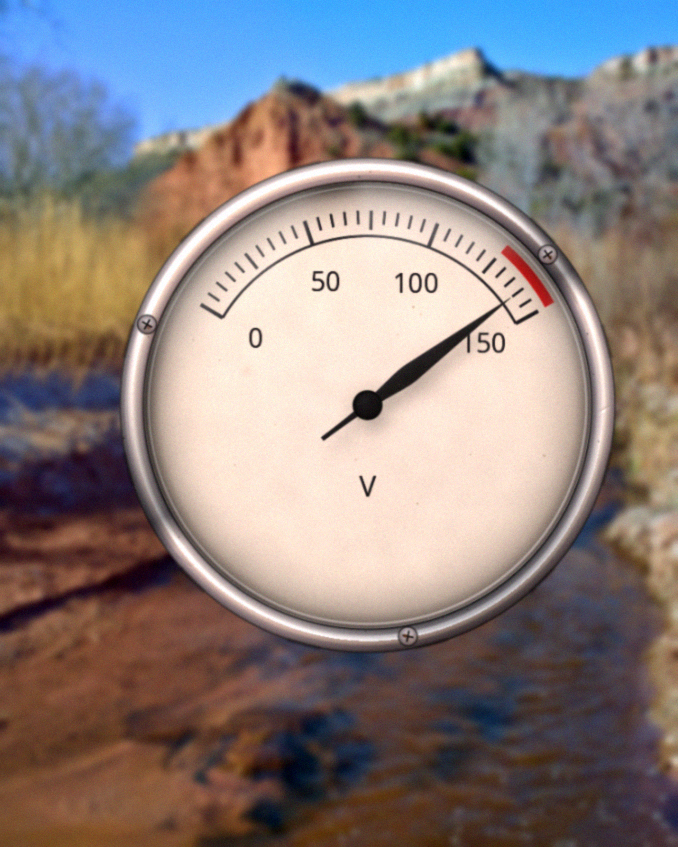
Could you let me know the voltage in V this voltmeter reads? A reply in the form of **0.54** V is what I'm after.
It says **140** V
